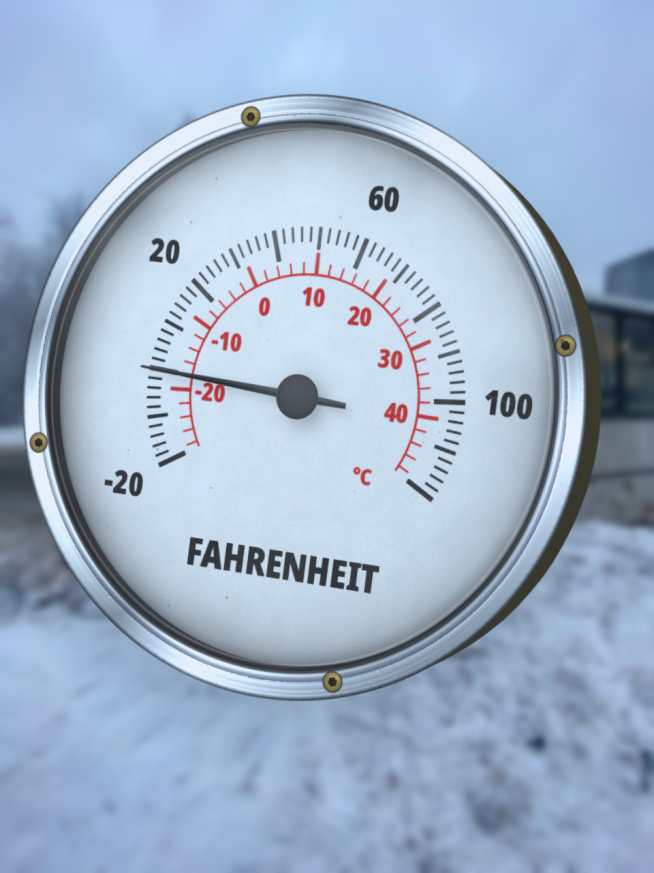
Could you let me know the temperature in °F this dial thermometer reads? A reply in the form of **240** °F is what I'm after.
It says **0** °F
